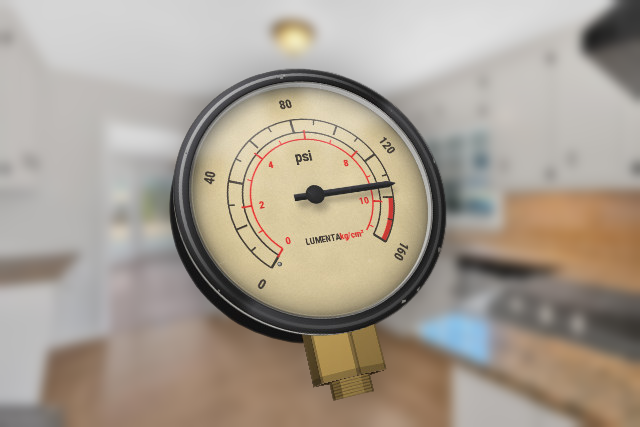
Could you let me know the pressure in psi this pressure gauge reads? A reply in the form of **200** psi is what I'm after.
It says **135** psi
